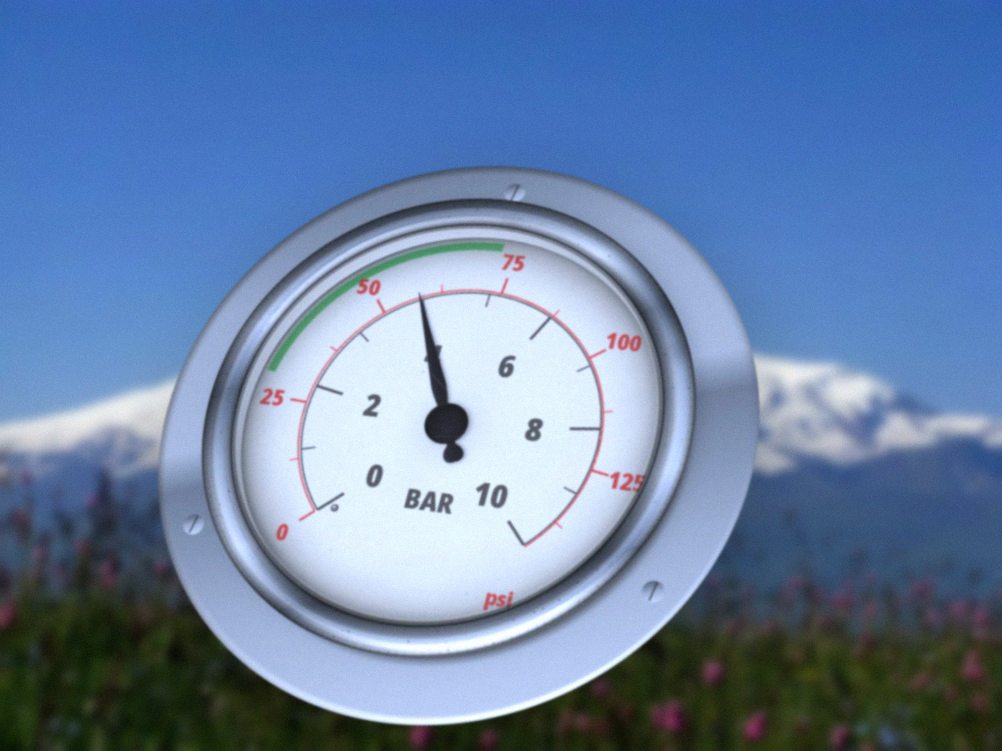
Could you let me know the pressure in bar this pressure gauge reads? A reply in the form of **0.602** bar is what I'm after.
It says **4** bar
